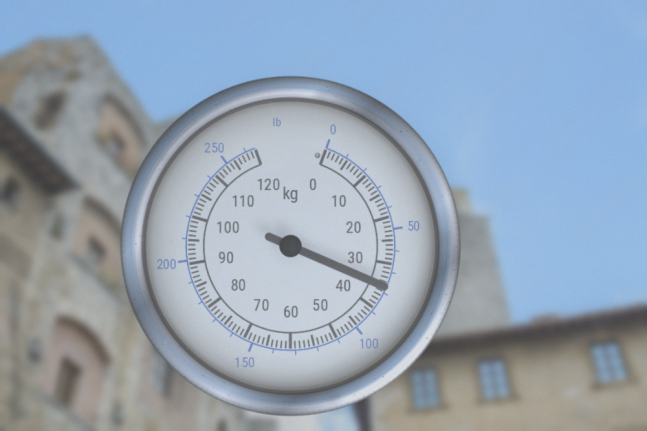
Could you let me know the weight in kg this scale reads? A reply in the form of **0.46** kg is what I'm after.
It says **35** kg
